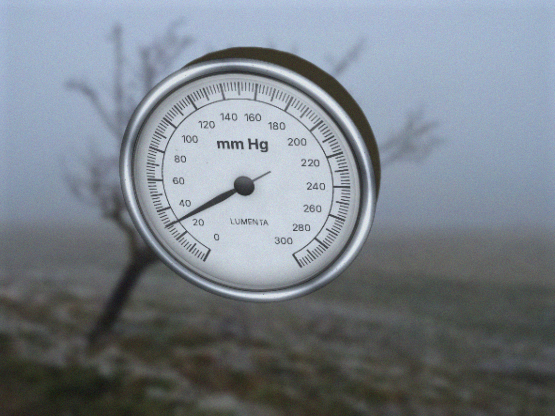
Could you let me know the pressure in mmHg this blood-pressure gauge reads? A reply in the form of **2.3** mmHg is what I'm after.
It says **30** mmHg
